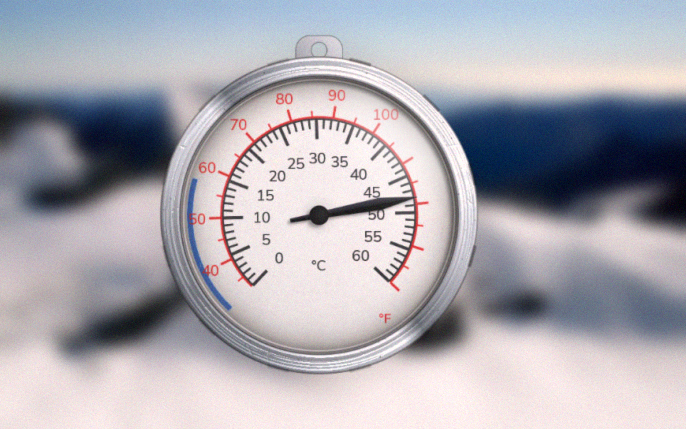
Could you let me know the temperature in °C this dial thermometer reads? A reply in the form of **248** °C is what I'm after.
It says **48** °C
